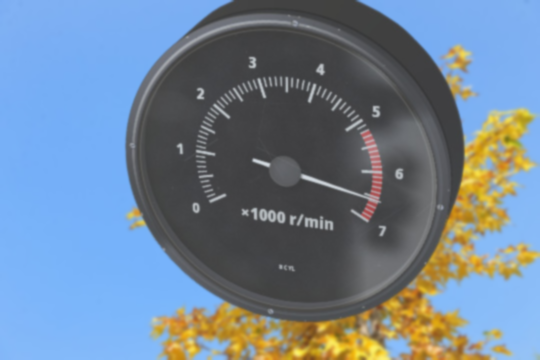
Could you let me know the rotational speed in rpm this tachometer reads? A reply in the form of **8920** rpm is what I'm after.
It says **6500** rpm
